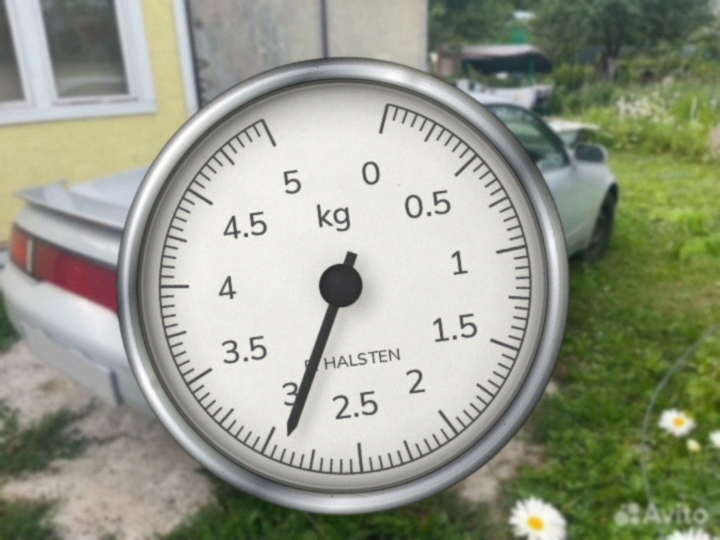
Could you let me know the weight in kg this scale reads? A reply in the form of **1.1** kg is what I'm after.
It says **2.9** kg
